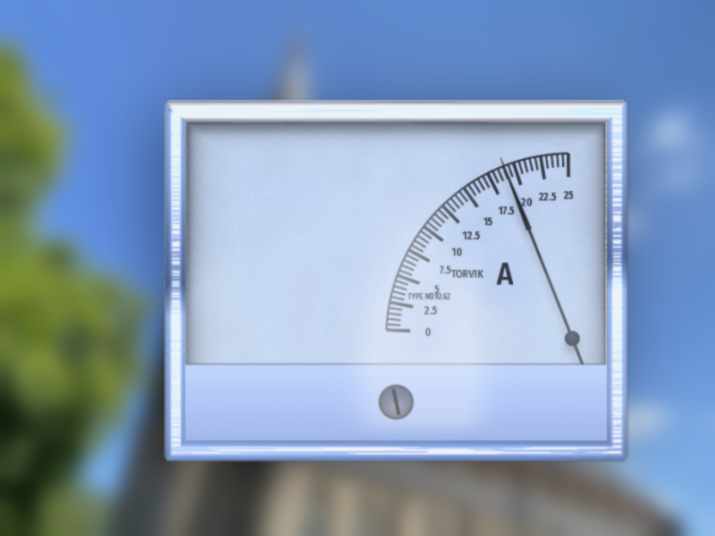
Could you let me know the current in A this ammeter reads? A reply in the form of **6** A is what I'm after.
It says **19** A
